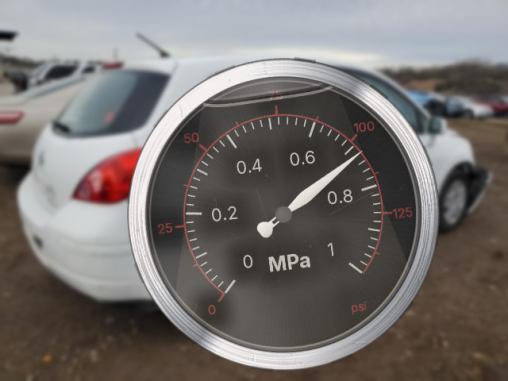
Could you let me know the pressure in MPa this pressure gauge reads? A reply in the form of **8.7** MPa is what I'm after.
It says **0.72** MPa
